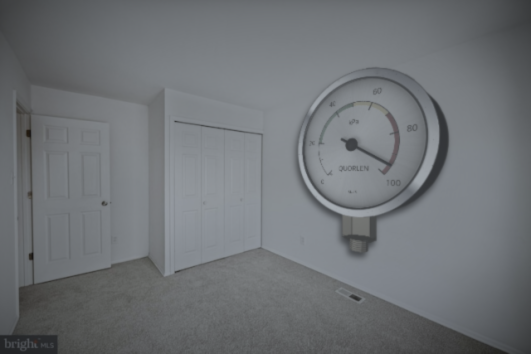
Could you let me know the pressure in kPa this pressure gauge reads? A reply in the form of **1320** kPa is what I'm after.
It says **95** kPa
